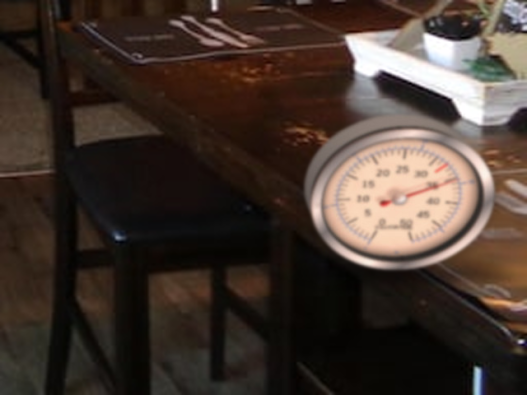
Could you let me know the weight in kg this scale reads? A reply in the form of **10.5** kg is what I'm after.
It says **35** kg
